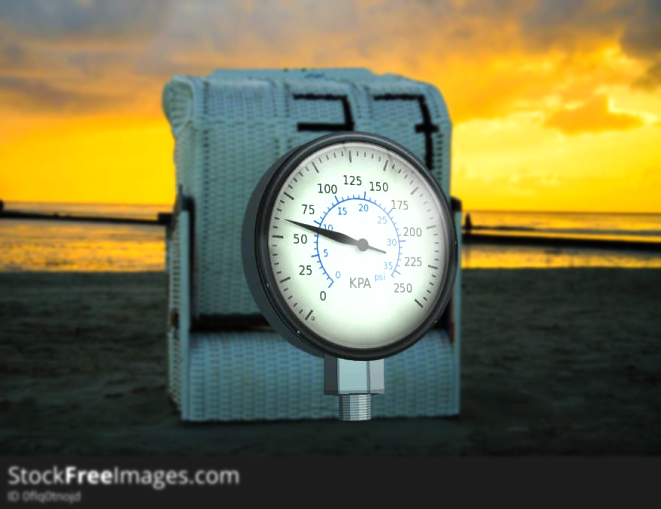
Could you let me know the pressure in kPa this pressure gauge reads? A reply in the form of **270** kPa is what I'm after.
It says **60** kPa
